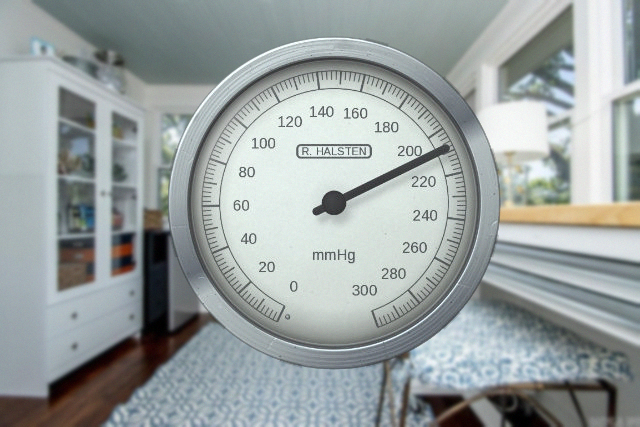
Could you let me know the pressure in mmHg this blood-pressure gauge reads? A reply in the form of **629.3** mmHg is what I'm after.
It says **208** mmHg
